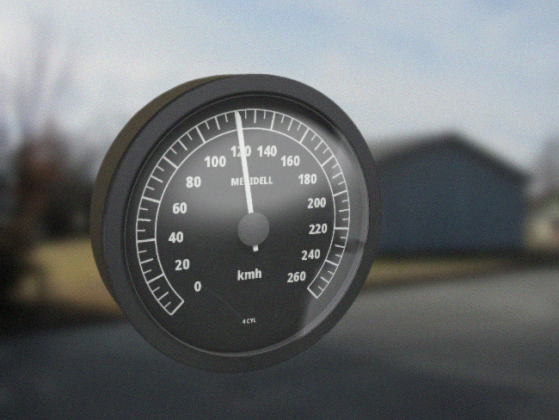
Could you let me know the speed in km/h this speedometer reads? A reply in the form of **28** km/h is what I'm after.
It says **120** km/h
